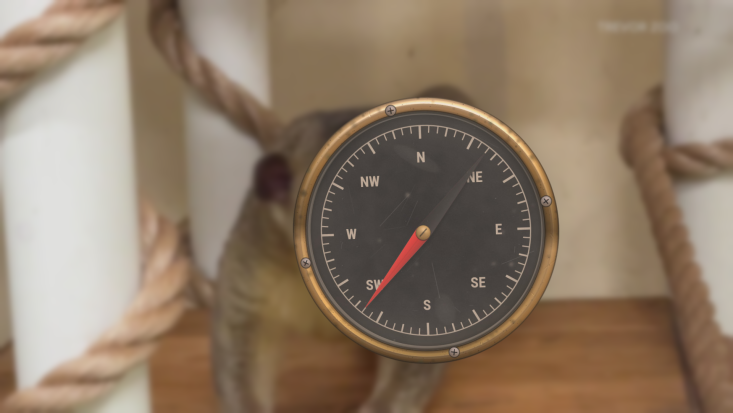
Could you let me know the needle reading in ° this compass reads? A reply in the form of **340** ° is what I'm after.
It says **220** °
